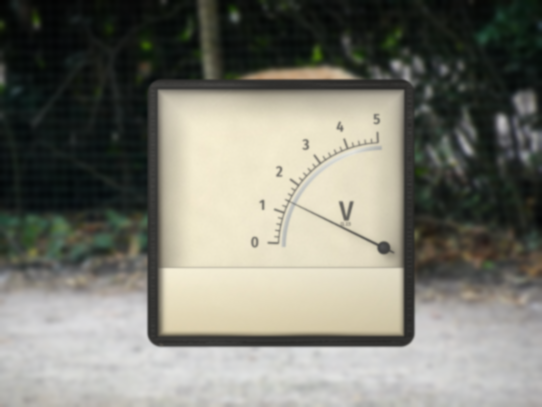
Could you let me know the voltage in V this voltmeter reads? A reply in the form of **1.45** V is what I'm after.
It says **1.4** V
